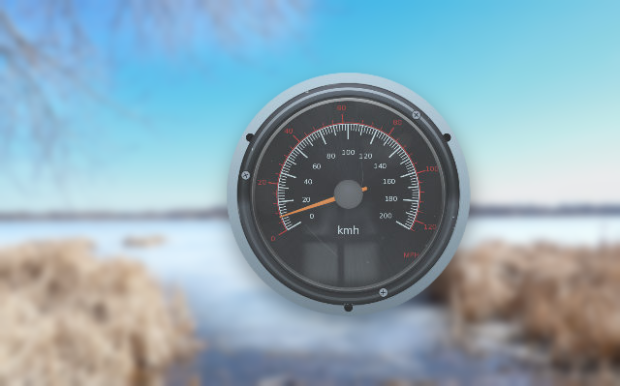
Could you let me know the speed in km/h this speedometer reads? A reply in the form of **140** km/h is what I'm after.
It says **10** km/h
